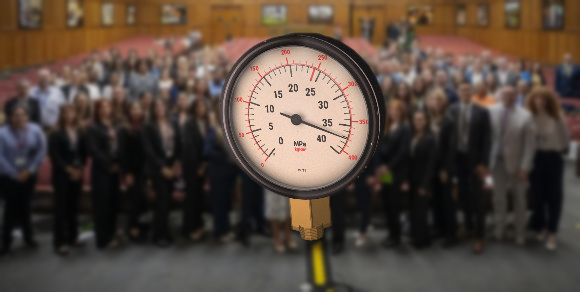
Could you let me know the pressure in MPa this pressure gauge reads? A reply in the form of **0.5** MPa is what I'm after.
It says **37** MPa
